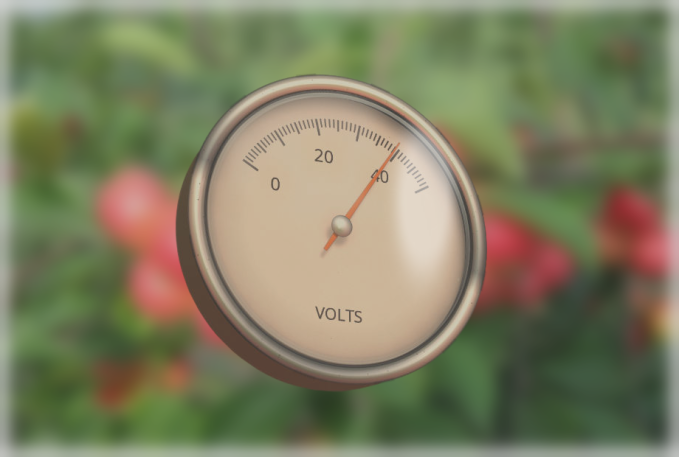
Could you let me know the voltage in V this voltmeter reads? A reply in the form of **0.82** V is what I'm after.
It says **39** V
